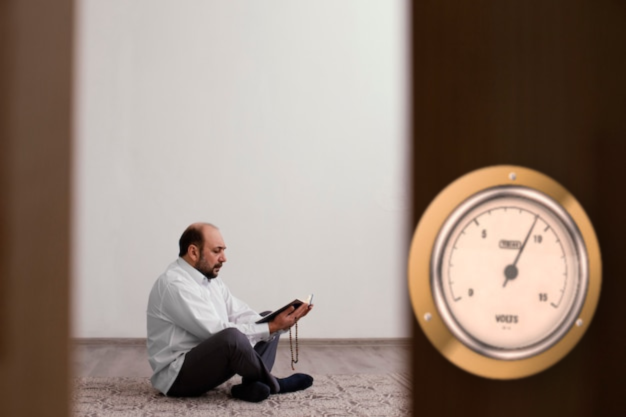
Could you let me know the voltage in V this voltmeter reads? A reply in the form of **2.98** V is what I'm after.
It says **9** V
